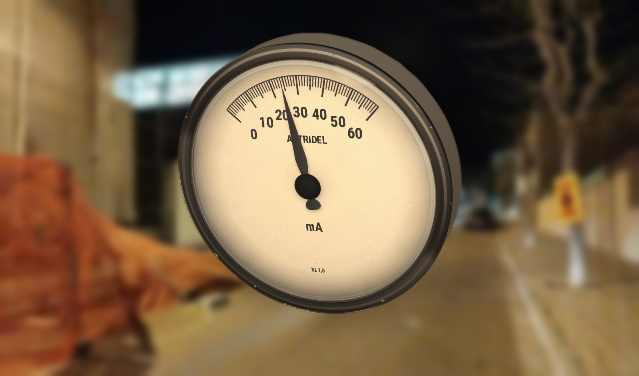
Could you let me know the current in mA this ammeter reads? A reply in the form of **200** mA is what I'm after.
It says **25** mA
